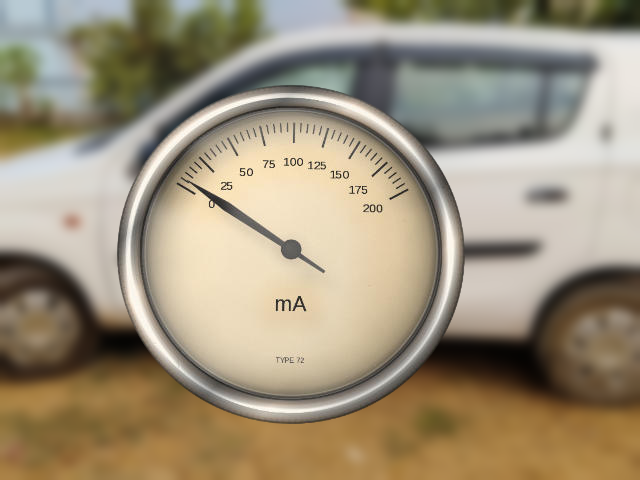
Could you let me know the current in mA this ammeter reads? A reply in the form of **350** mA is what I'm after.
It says **5** mA
